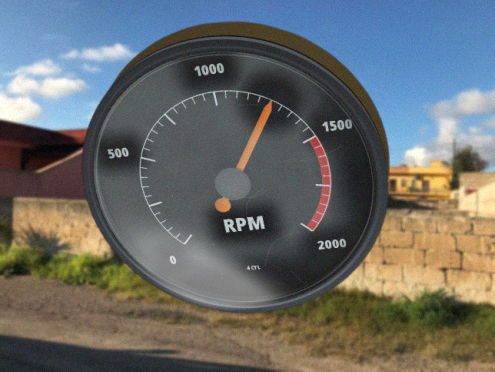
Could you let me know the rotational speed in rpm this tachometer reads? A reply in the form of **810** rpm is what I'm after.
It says **1250** rpm
